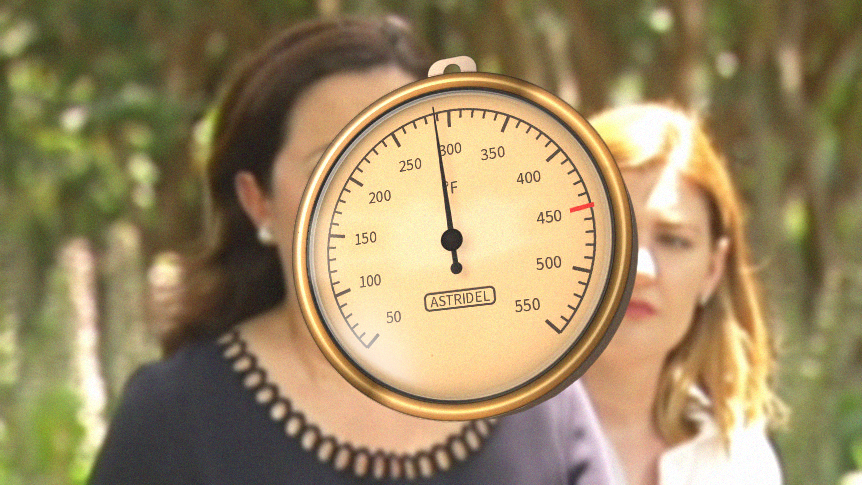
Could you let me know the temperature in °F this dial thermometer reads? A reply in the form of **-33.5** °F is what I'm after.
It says **290** °F
